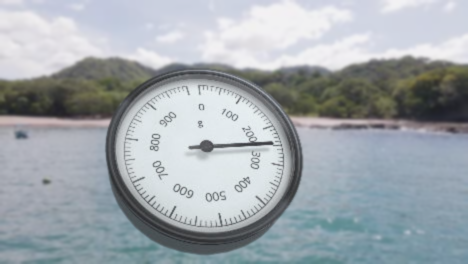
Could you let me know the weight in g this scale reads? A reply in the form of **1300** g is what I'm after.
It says **250** g
